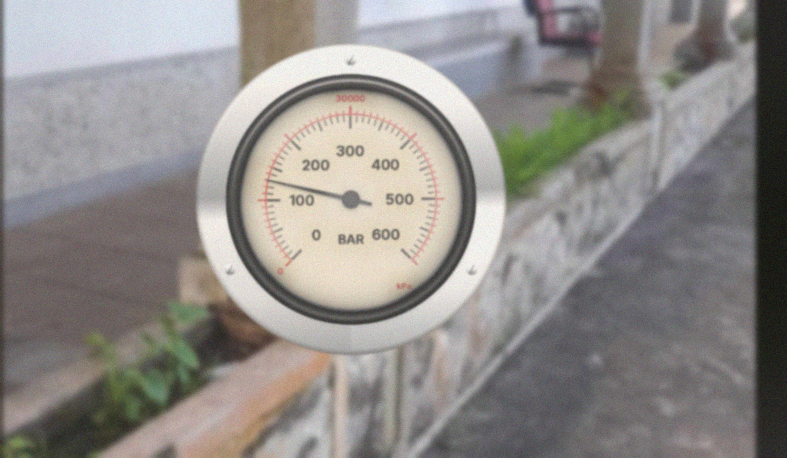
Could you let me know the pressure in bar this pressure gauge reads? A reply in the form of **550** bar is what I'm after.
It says **130** bar
